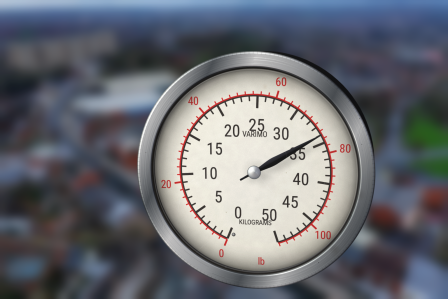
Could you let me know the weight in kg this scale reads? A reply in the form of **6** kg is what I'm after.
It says **34** kg
